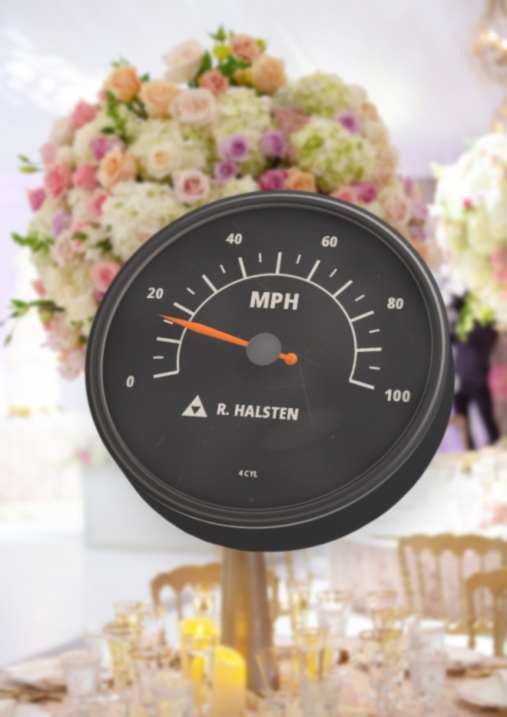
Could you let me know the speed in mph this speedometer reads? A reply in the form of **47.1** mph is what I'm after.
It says **15** mph
